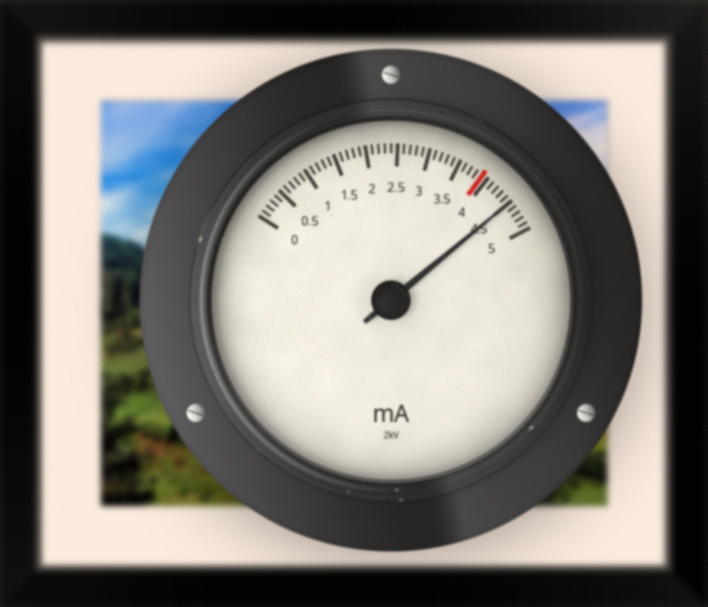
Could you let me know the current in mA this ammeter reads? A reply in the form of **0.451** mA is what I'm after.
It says **4.5** mA
